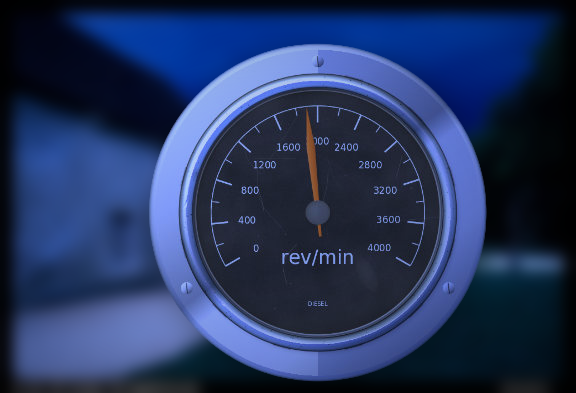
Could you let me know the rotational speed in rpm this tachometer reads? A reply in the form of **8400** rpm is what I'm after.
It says **1900** rpm
